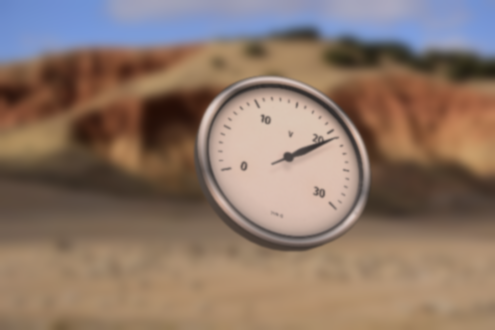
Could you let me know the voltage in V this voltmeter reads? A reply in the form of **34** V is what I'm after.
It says **21** V
